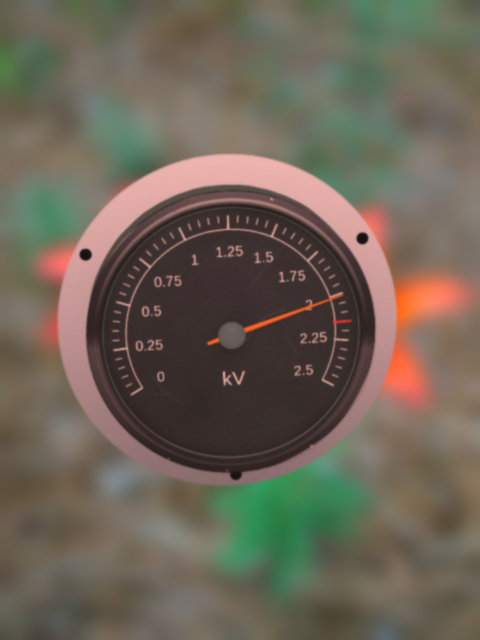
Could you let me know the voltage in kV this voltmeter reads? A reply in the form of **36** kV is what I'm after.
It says **2** kV
